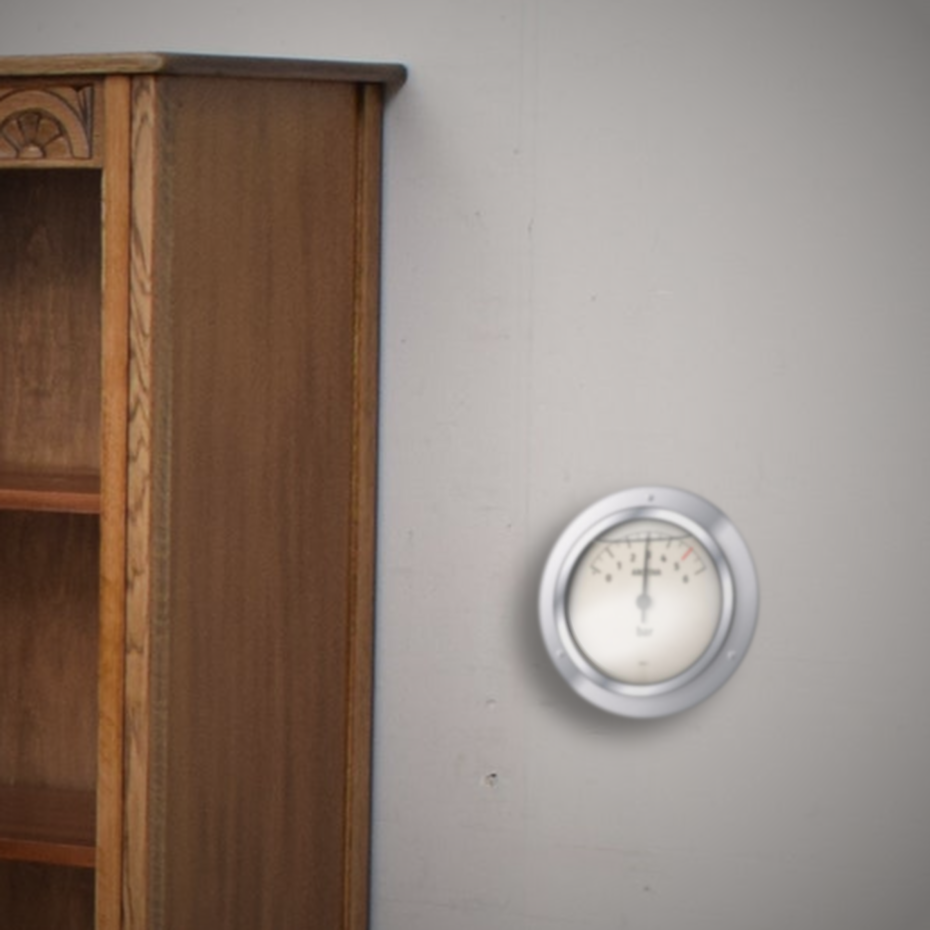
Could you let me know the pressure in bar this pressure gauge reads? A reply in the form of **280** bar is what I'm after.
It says **3** bar
